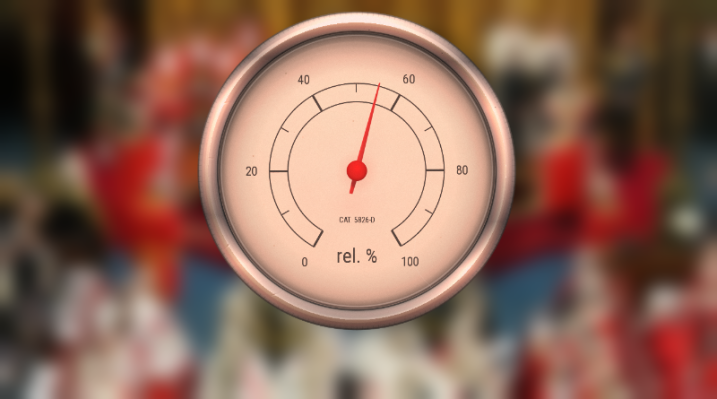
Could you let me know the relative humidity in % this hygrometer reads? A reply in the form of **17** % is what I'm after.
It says **55** %
